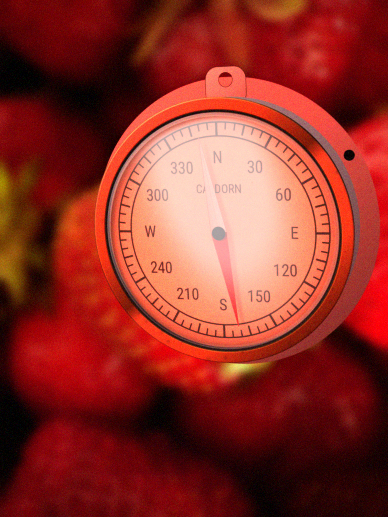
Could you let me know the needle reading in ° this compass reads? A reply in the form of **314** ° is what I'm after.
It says **170** °
